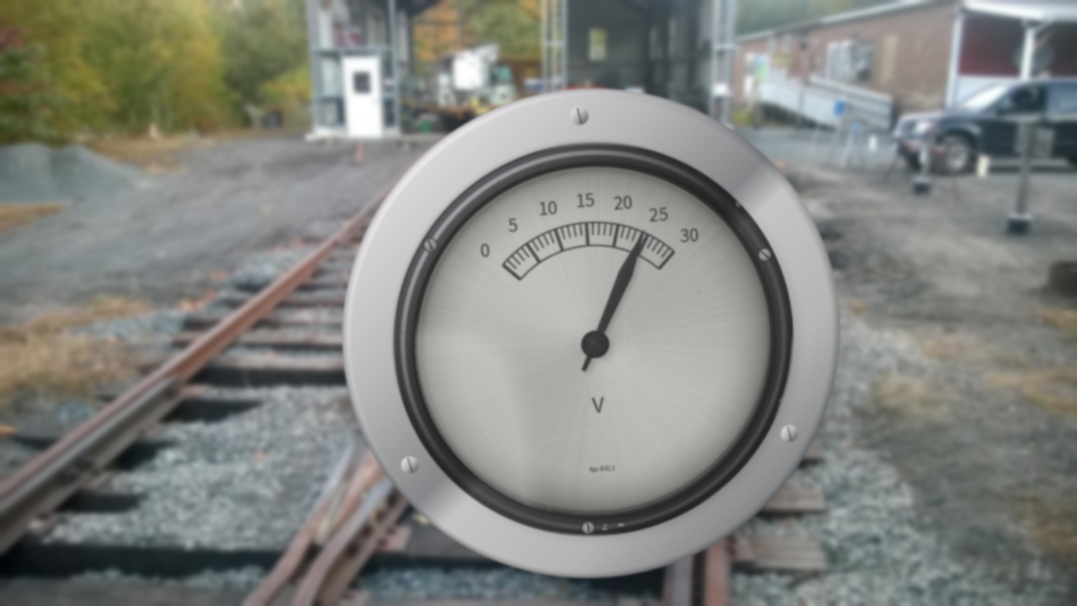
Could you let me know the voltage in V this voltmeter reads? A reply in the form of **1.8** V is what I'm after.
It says **24** V
